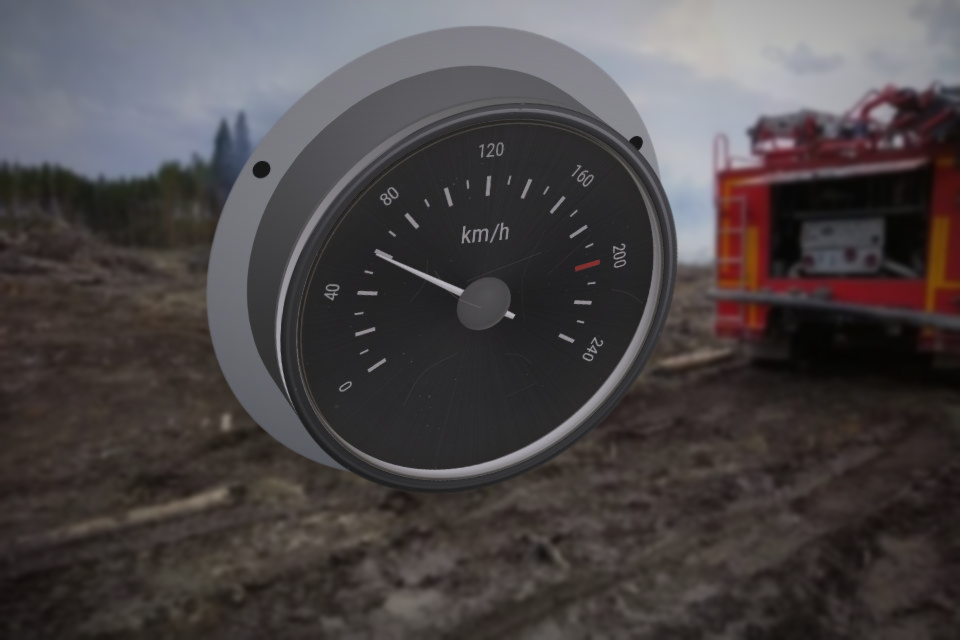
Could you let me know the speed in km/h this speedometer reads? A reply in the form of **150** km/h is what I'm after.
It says **60** km/h
